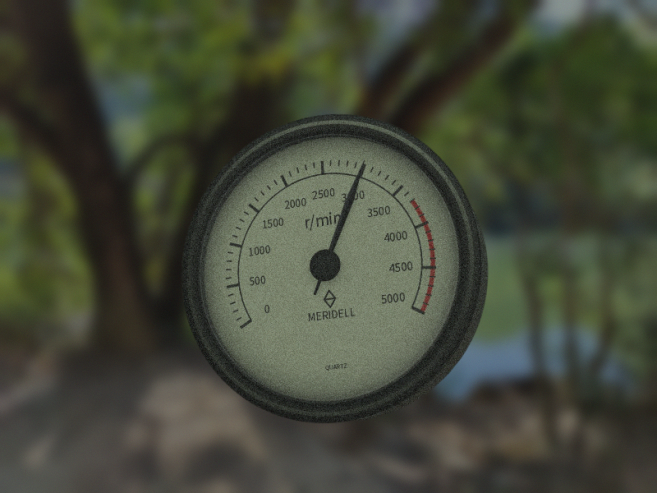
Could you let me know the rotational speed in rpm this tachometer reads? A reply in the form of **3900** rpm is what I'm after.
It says **3000** rpm
